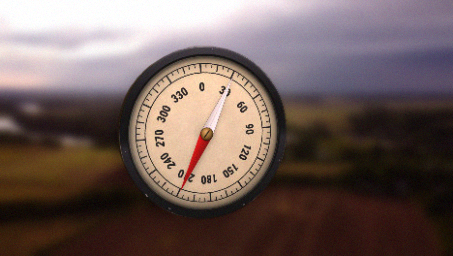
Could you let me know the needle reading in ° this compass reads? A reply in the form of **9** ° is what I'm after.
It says **210** °
